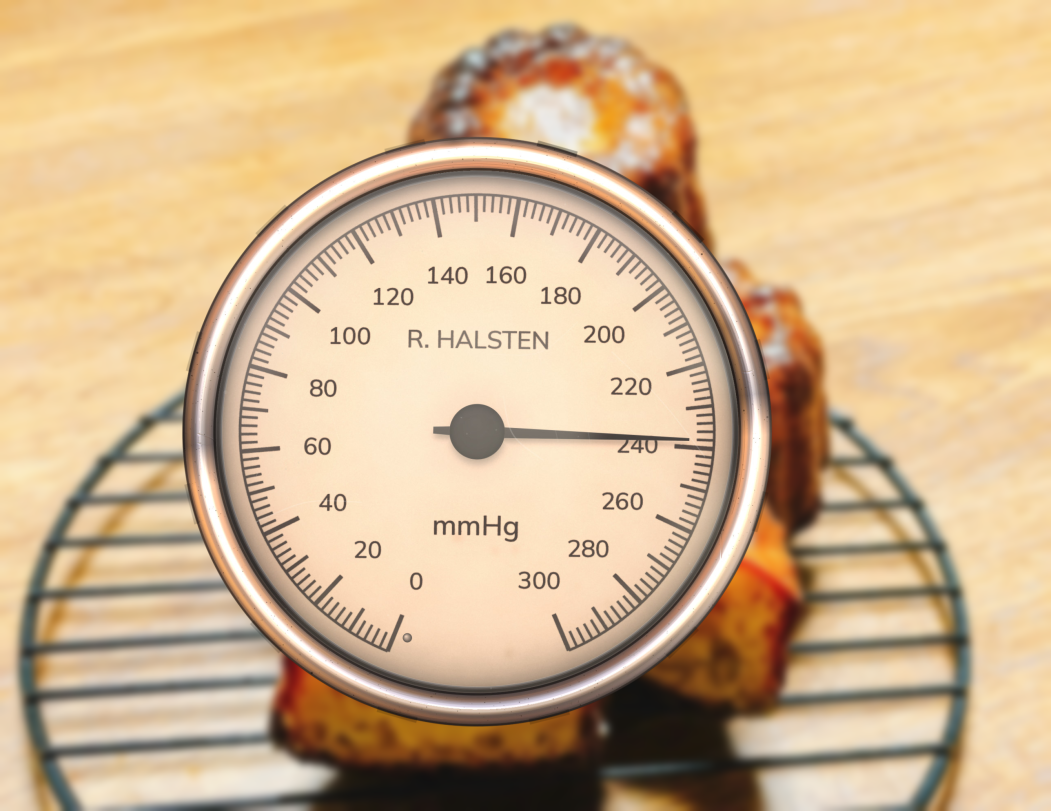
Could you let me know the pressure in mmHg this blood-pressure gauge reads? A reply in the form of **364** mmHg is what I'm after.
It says **238** mmHg
